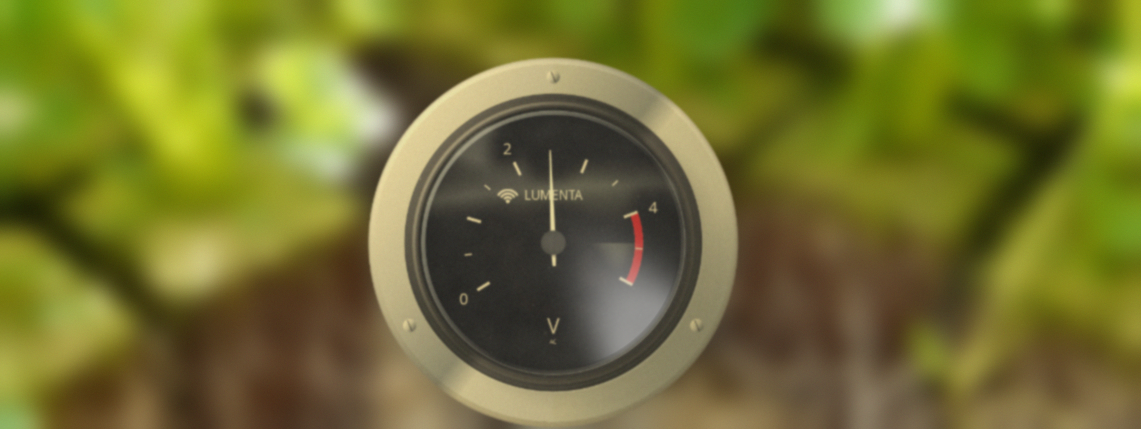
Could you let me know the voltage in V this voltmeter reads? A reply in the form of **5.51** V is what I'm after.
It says **2.5** V
